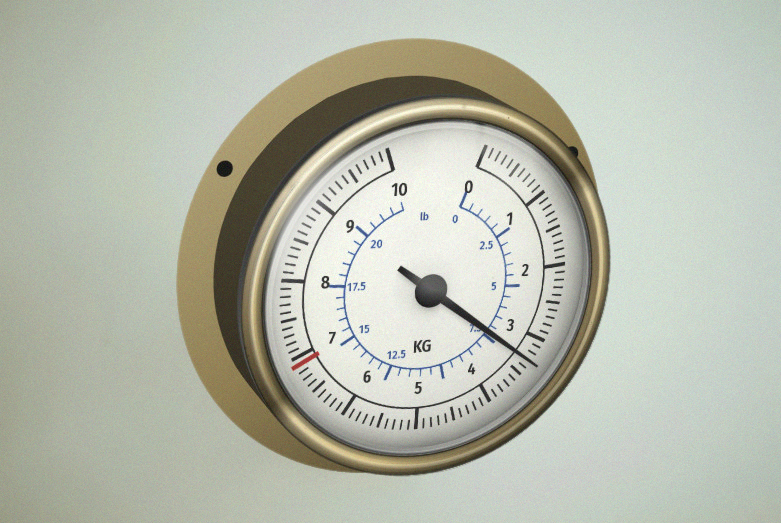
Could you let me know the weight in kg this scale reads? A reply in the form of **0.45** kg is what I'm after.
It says **3.3** kg
